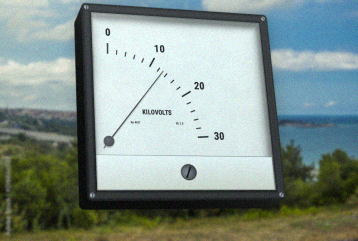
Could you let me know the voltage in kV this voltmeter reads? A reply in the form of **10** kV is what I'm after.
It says **13** kV
